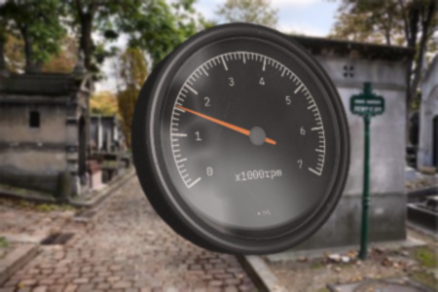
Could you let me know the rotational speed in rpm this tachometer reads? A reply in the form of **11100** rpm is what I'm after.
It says **1500** rpm
